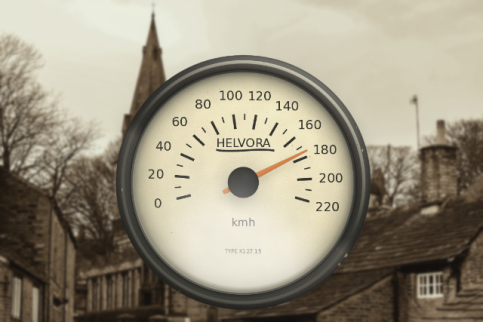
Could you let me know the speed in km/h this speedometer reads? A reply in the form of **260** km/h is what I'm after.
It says **175** km/h
